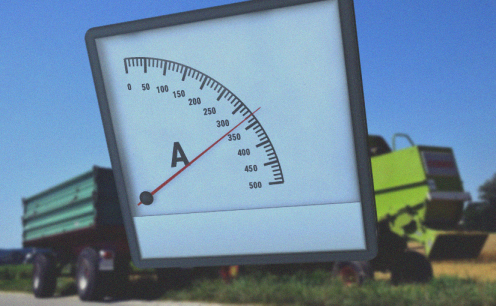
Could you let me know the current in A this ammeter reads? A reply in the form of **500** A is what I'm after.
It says **330** A
